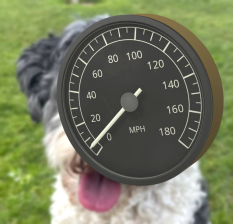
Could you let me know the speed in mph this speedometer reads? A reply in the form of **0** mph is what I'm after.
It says **5** mph
